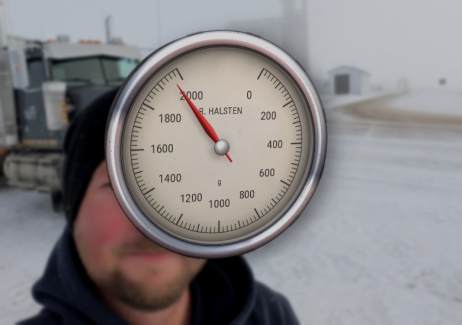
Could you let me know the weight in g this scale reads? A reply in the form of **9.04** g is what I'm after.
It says **1960** g
